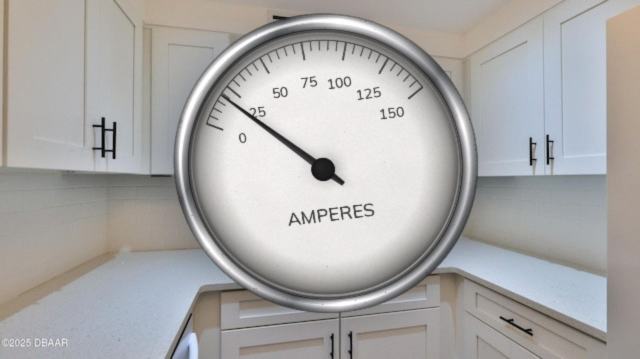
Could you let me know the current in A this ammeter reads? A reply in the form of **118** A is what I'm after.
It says **20** A
